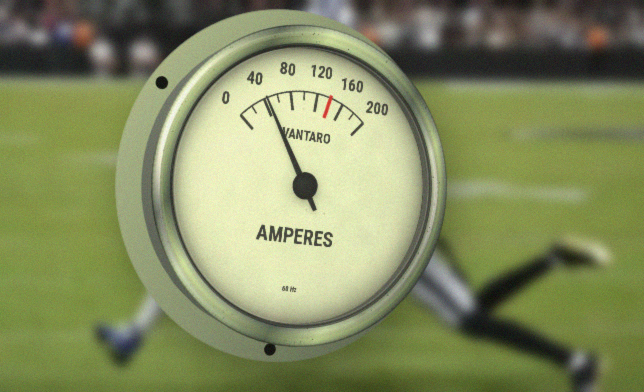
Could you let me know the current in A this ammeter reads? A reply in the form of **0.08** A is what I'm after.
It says **40** A
